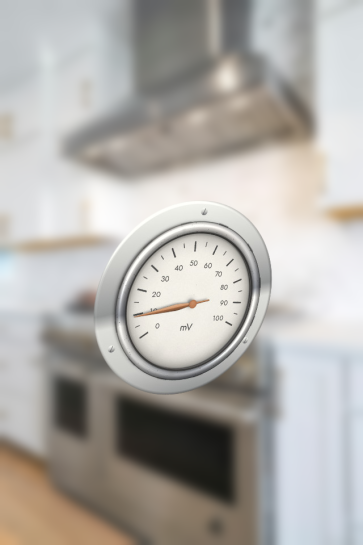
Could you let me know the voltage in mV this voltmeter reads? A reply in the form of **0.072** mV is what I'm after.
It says **10** mV
